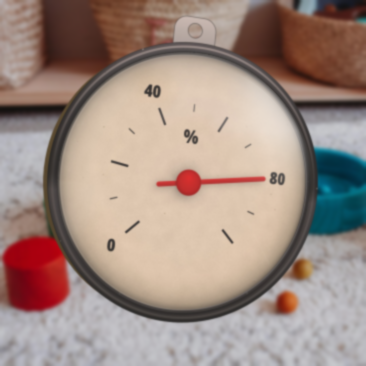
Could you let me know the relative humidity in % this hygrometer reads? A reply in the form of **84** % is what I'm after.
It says **80** %
